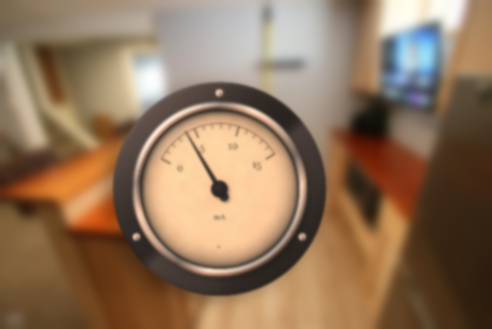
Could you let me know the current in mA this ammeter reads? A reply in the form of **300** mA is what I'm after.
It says **4** mA
